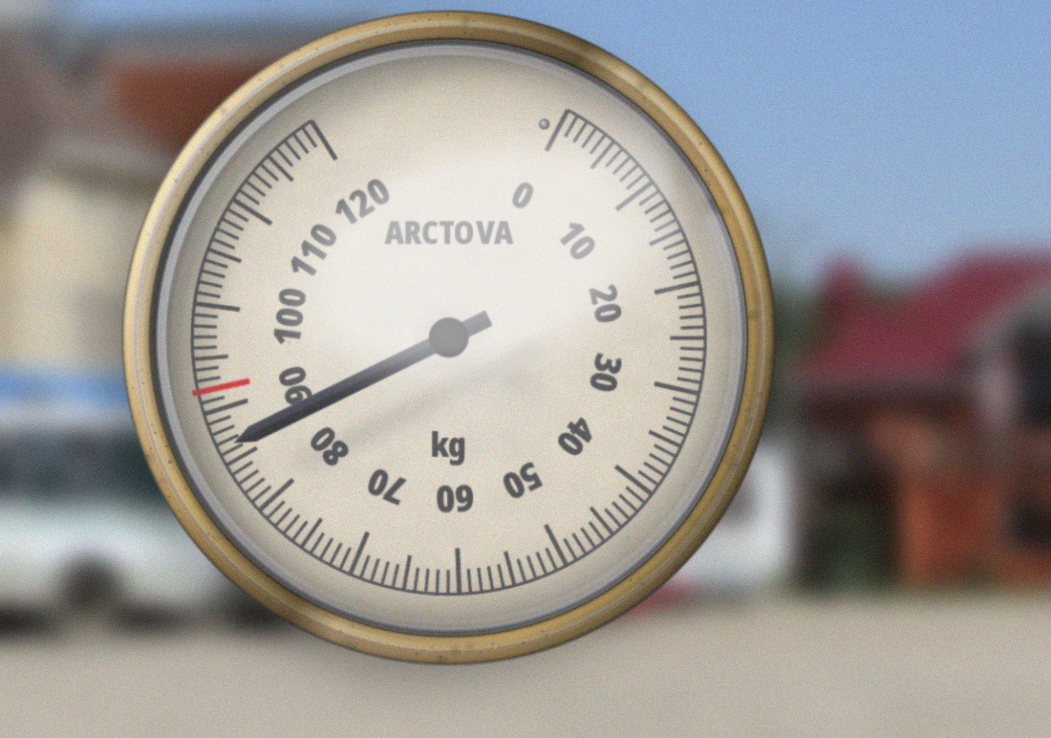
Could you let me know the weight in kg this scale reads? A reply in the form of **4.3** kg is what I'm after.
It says **86.5** kg
